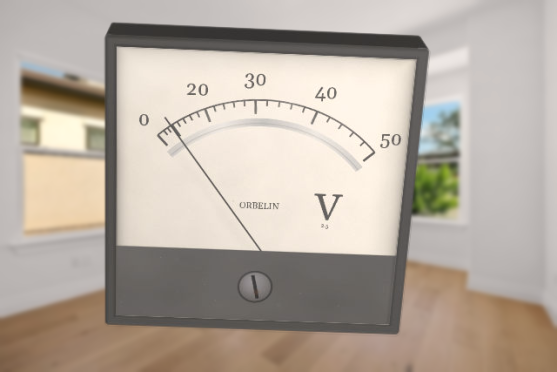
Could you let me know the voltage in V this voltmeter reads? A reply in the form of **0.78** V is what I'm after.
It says **10** V
